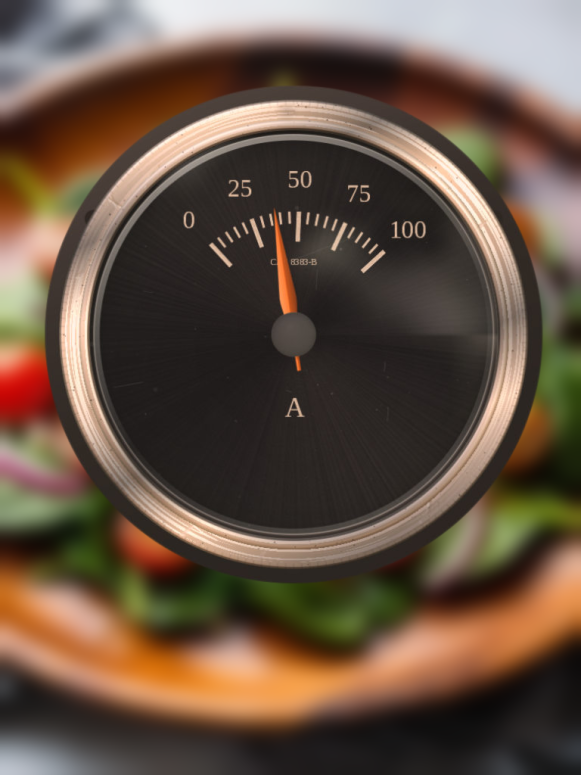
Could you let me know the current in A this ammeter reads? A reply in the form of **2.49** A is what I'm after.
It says **37.5** A
